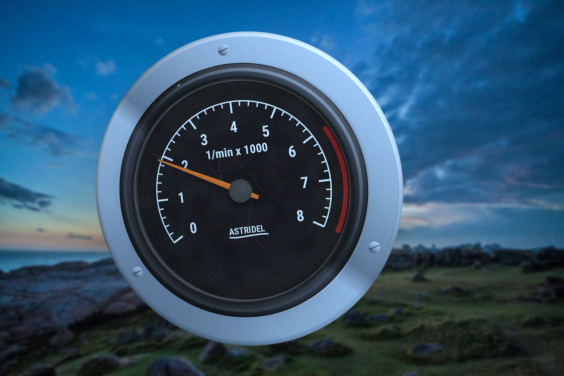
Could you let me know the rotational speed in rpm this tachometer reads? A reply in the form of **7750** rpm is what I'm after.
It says **1900** rpm
